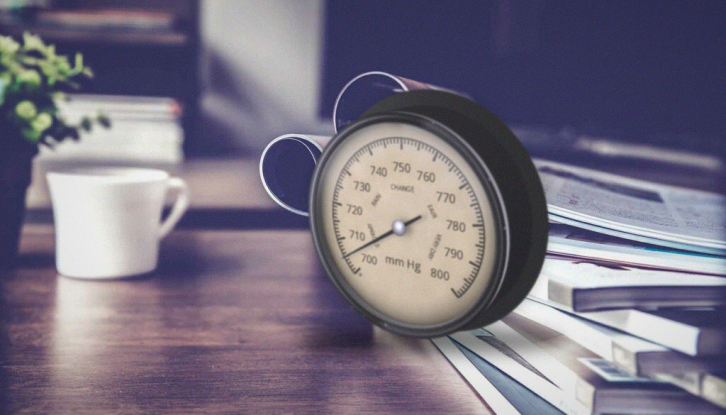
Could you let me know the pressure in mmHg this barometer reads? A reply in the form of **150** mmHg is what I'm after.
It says **705** mmHg
